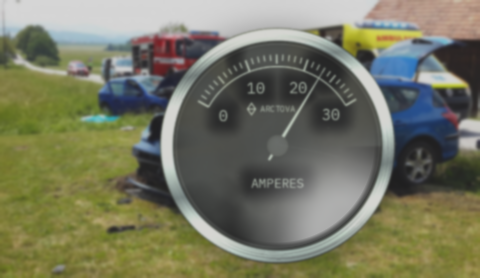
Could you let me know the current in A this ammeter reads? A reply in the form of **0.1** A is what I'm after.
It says **23** A
